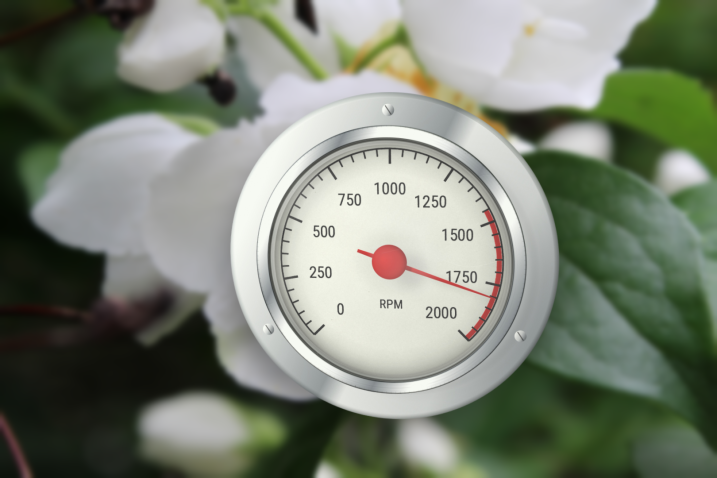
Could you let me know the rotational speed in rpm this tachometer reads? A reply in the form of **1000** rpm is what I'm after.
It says **1800** rpm
